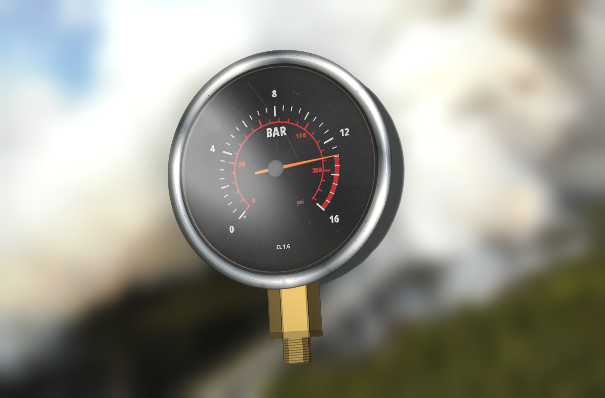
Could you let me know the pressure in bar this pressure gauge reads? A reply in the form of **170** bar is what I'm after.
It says **13** bar
